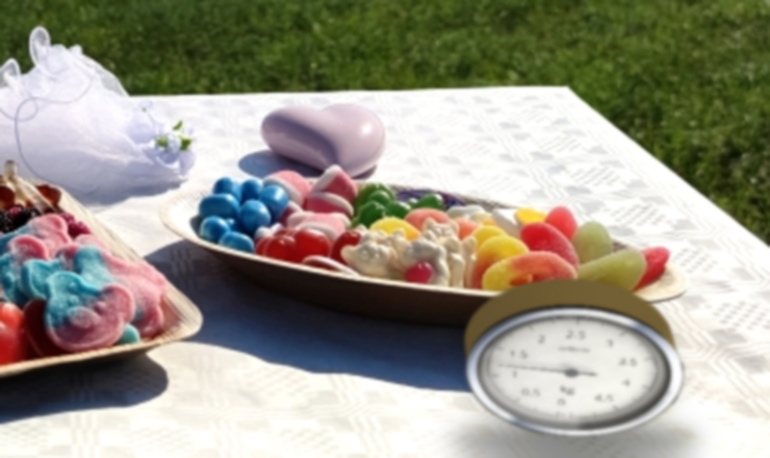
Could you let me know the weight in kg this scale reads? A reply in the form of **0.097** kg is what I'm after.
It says **1.25** kg
